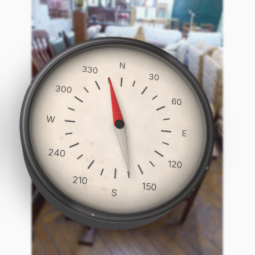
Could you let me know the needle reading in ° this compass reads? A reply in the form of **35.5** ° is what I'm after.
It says **345** °
